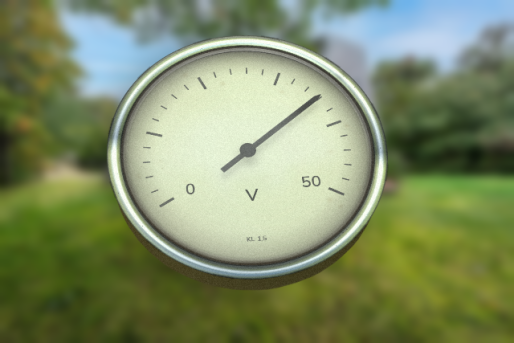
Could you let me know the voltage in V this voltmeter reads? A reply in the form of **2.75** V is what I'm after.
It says **36** V
